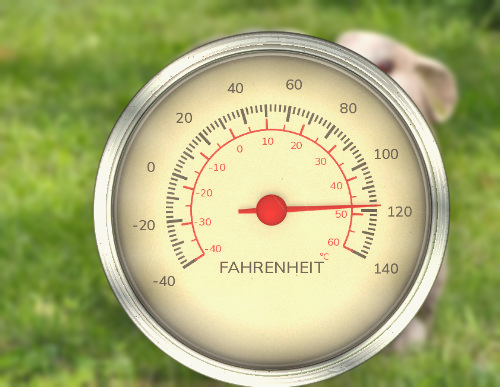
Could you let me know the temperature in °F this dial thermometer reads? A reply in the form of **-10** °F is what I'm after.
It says **118** °F
